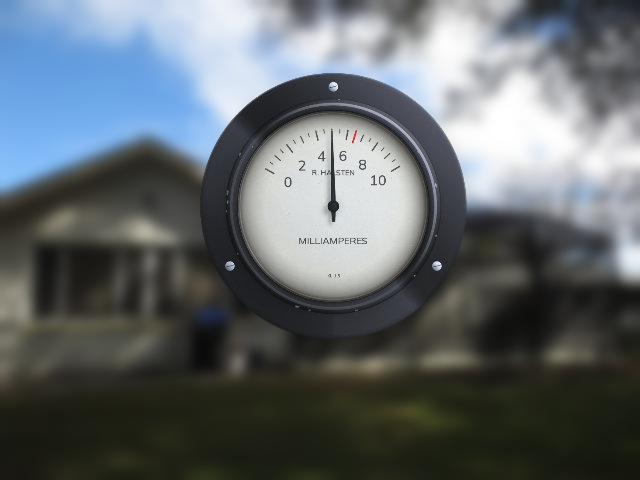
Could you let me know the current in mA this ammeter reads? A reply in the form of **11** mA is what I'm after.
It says **5** mA
